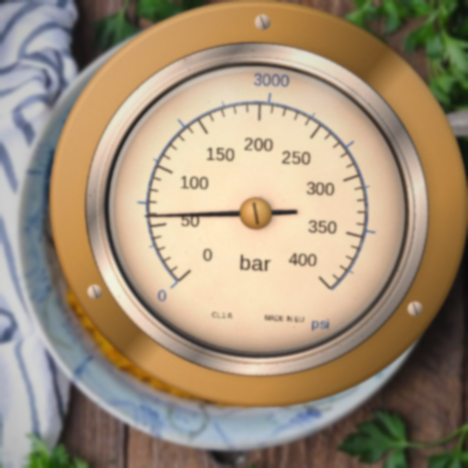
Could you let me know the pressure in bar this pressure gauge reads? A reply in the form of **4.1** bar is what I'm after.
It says **60** bar
